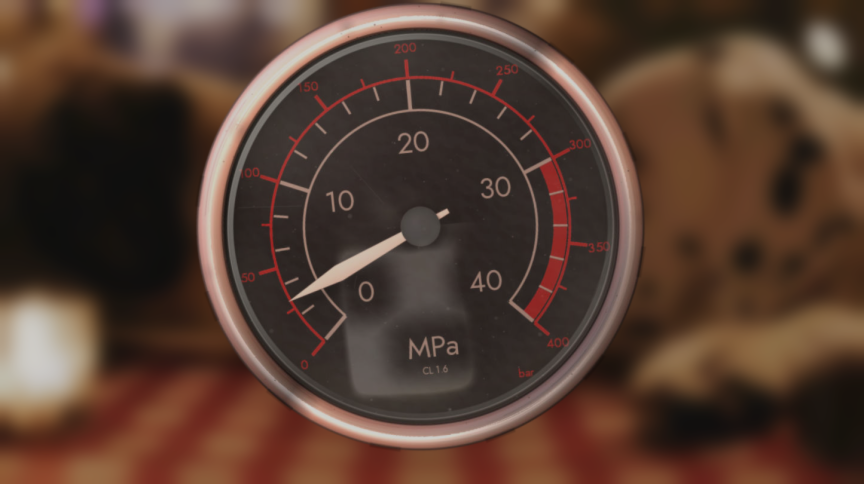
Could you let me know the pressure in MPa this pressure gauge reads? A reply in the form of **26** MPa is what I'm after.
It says **3** MPa
